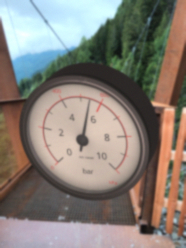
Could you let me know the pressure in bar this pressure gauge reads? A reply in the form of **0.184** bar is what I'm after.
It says **5.5** bar
